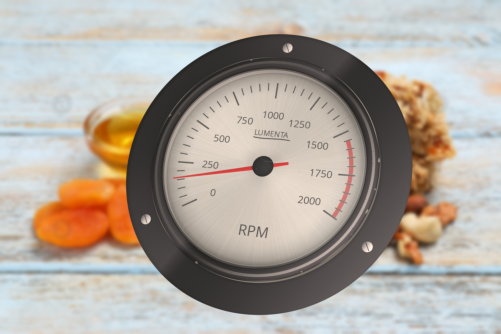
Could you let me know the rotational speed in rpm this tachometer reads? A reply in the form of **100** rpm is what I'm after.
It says **150** rpm
